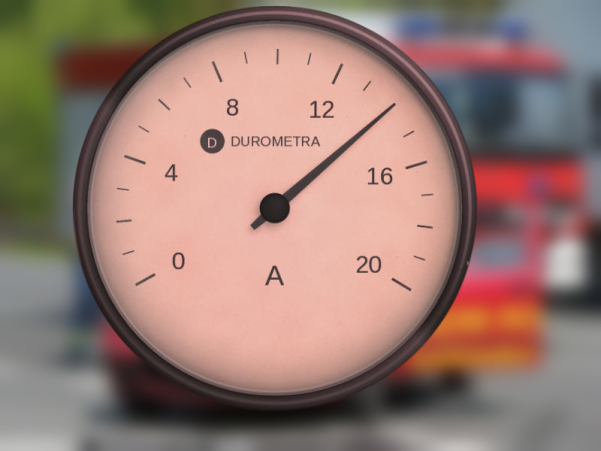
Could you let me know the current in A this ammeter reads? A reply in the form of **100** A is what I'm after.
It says **14** A
